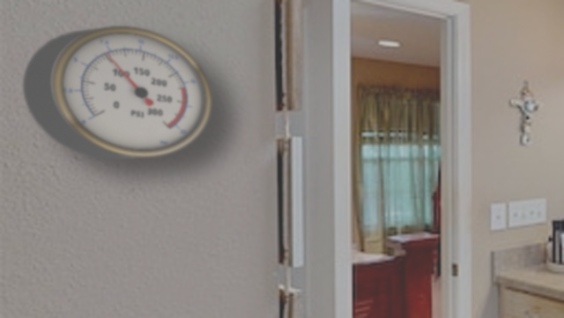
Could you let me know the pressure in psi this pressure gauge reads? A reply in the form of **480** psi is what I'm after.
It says **100** psi
